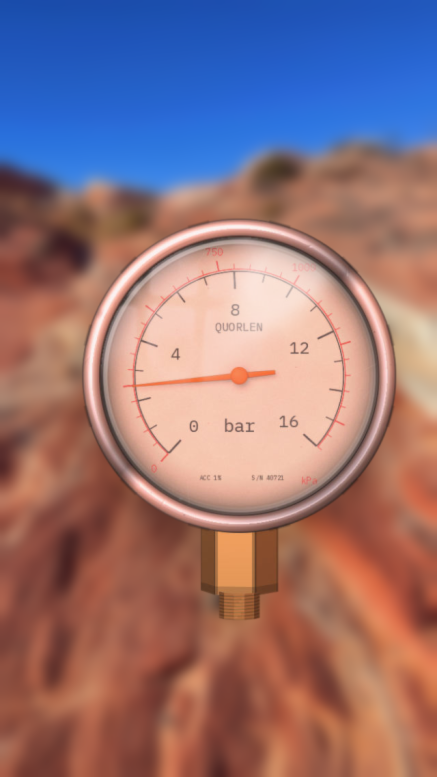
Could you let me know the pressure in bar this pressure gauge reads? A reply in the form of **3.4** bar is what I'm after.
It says **2.5** bar
